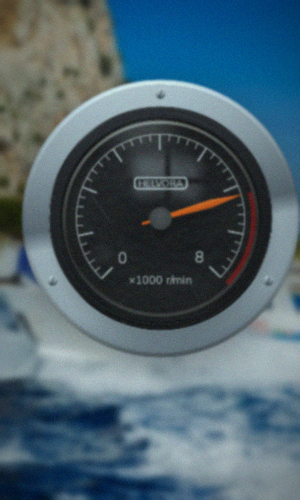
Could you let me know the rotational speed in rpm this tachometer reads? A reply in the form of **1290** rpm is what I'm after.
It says **6200** rpm
